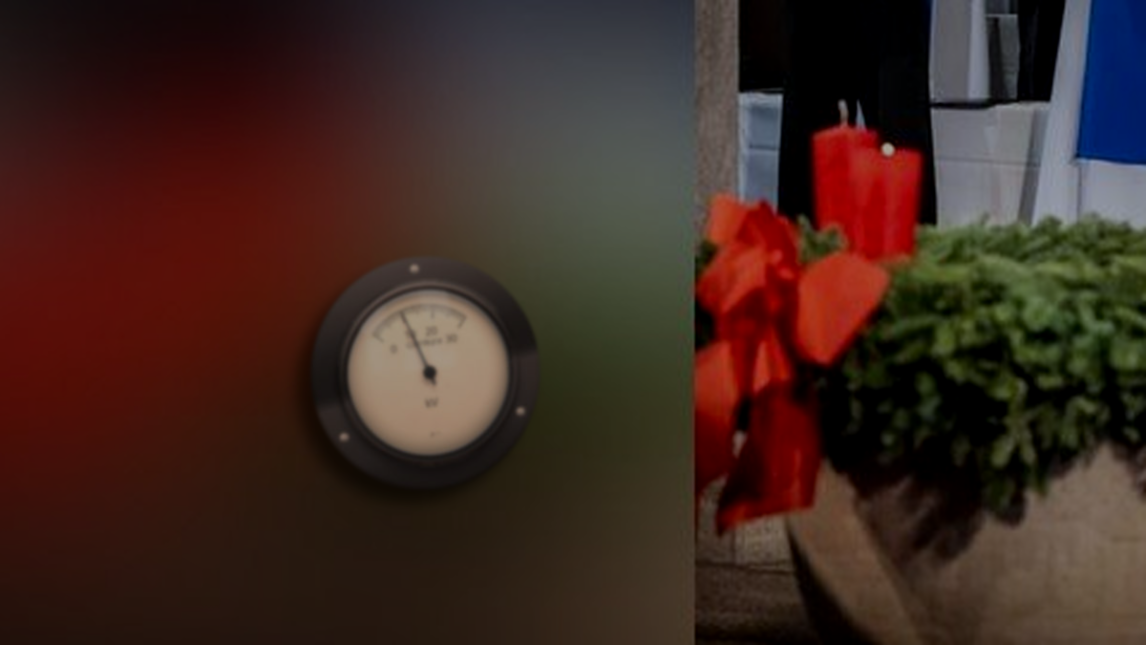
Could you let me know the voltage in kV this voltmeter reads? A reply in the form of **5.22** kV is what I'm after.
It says **10** kV
